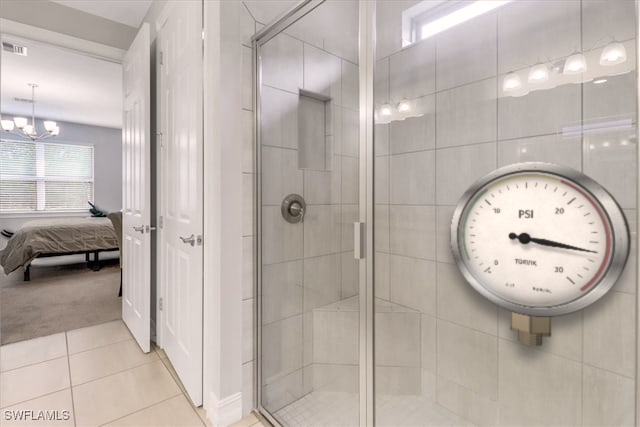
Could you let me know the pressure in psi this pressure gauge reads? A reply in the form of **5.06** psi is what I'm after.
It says **26** psi
